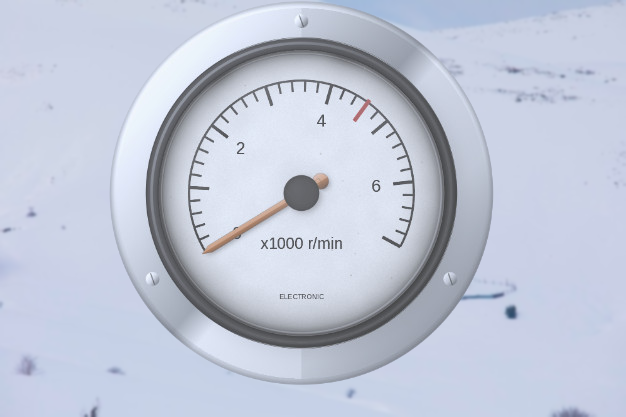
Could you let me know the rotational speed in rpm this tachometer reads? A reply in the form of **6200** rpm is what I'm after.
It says **0** rpm
